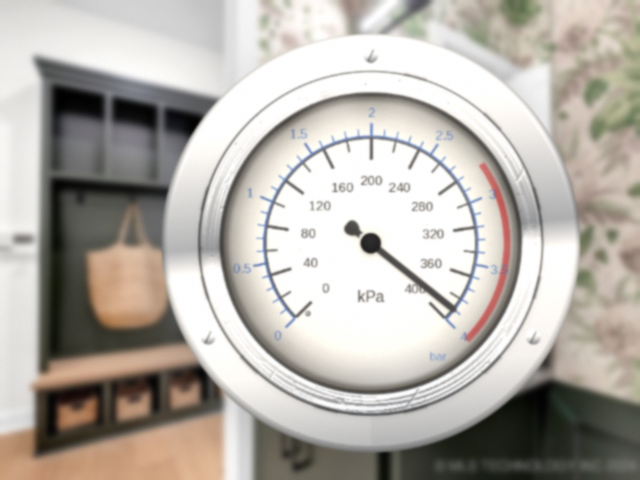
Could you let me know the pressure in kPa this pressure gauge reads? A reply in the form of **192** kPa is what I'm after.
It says **390** kPa
